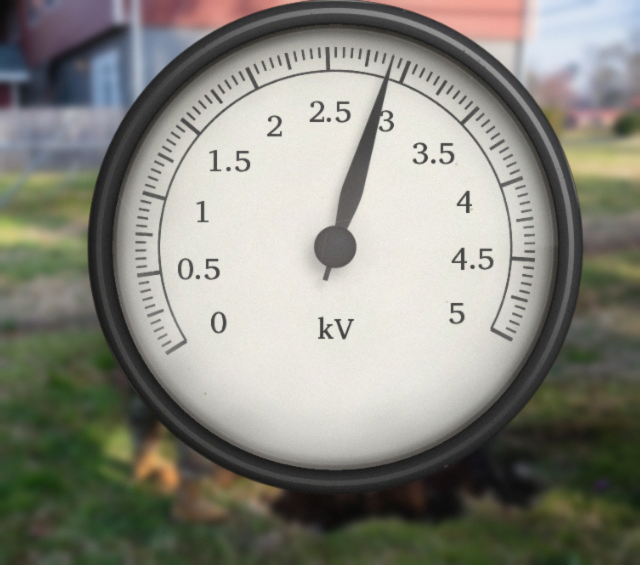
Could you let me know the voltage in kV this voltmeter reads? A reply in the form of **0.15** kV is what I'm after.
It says **2.9** kV
